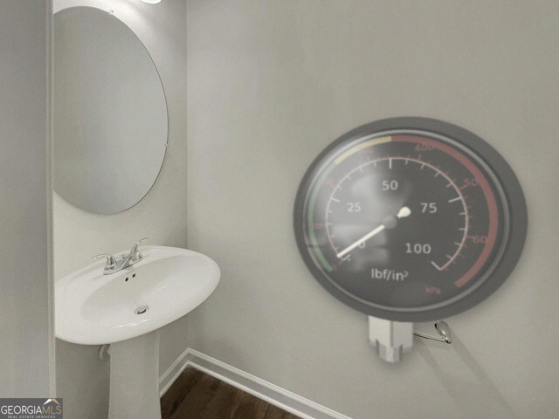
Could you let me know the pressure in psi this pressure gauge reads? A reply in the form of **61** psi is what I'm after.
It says **2.5** psi
